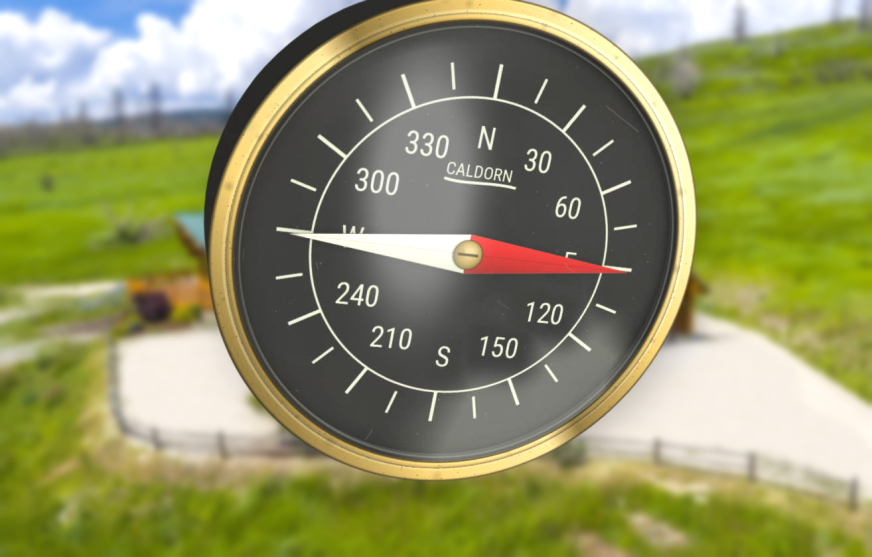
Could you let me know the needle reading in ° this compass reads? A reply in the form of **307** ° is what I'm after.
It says **90** °
